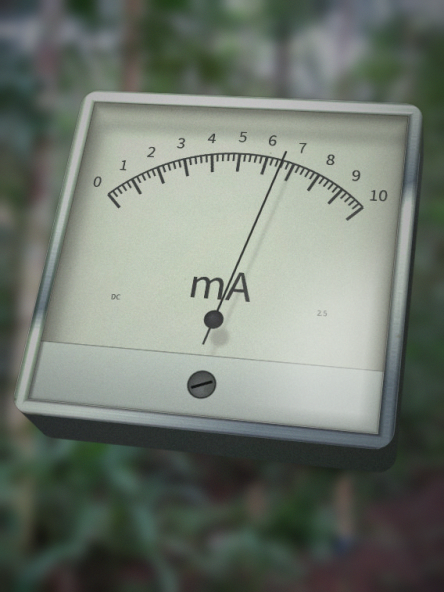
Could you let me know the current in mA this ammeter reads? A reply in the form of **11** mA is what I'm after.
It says **6.6** mA
